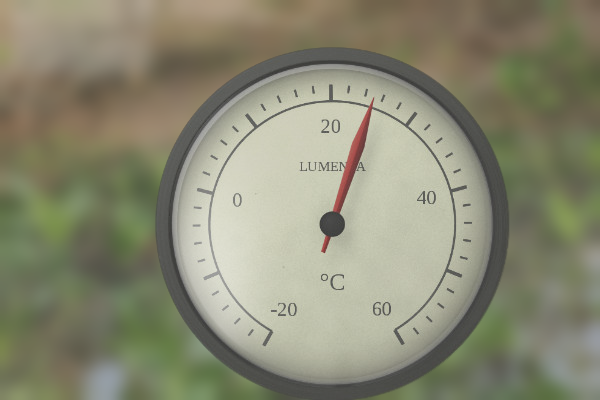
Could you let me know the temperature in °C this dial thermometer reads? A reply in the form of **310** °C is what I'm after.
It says **25** °C
